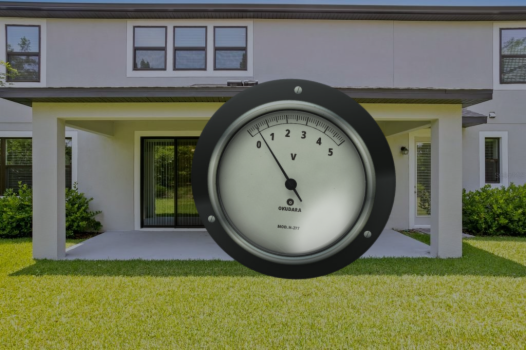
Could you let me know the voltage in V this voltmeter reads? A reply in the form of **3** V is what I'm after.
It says **0.5** V
